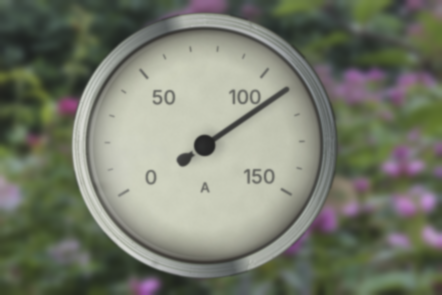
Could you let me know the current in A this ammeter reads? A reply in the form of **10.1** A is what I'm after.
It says **110** A
